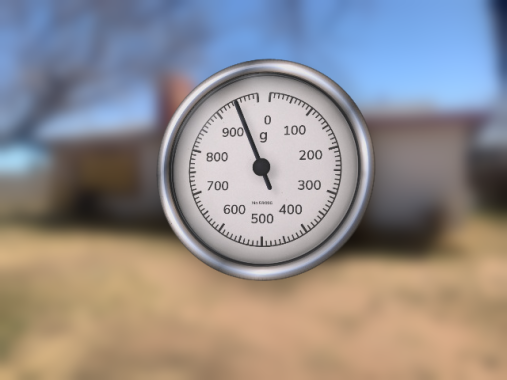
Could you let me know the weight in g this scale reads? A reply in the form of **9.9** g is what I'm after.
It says **950** g
